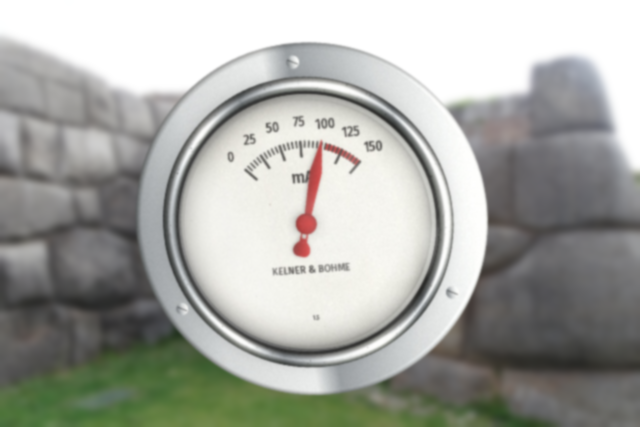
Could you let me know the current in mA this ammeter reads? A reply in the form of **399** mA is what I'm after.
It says **100** mA
